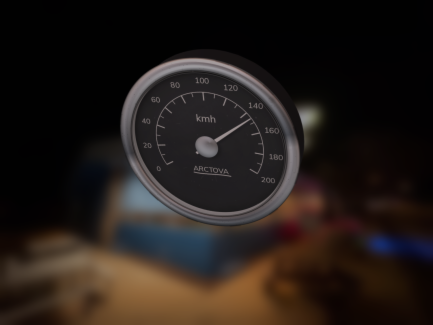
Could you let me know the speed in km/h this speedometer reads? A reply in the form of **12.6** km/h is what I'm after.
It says **145** km/h
